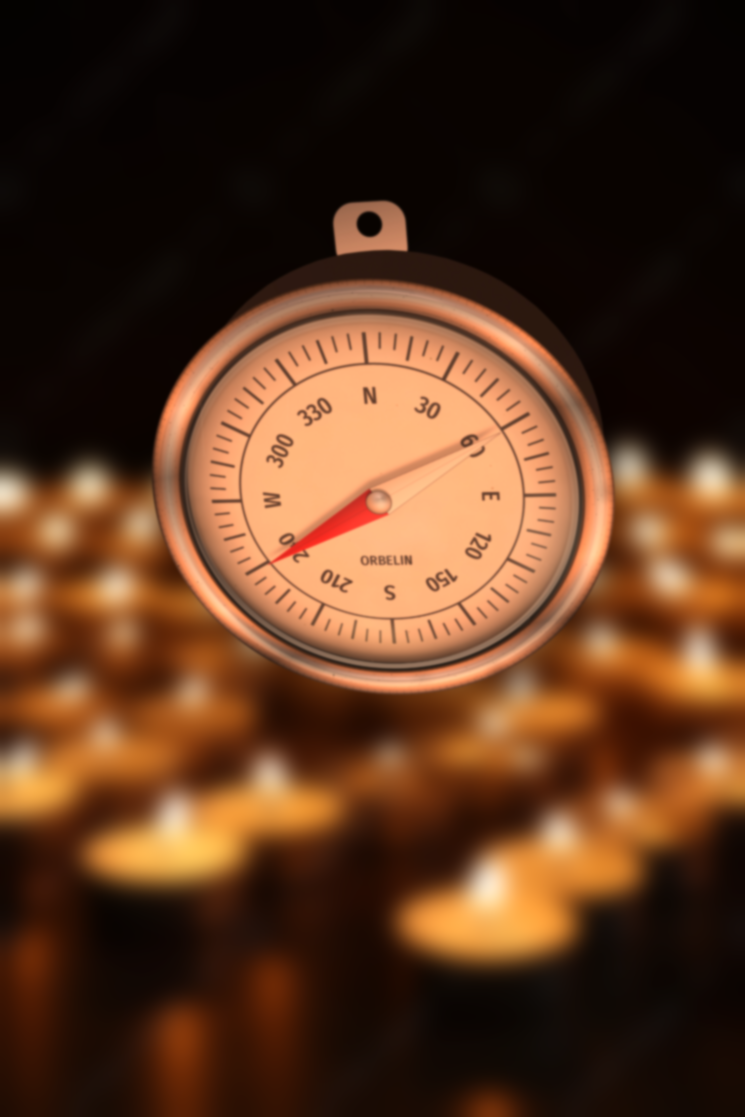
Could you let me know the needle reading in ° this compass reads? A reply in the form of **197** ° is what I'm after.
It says **240** °
